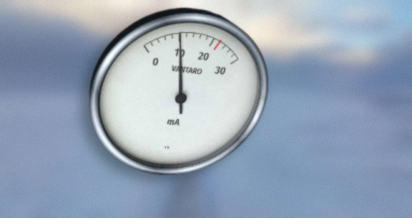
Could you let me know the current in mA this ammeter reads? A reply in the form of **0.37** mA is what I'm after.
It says **10** mA
